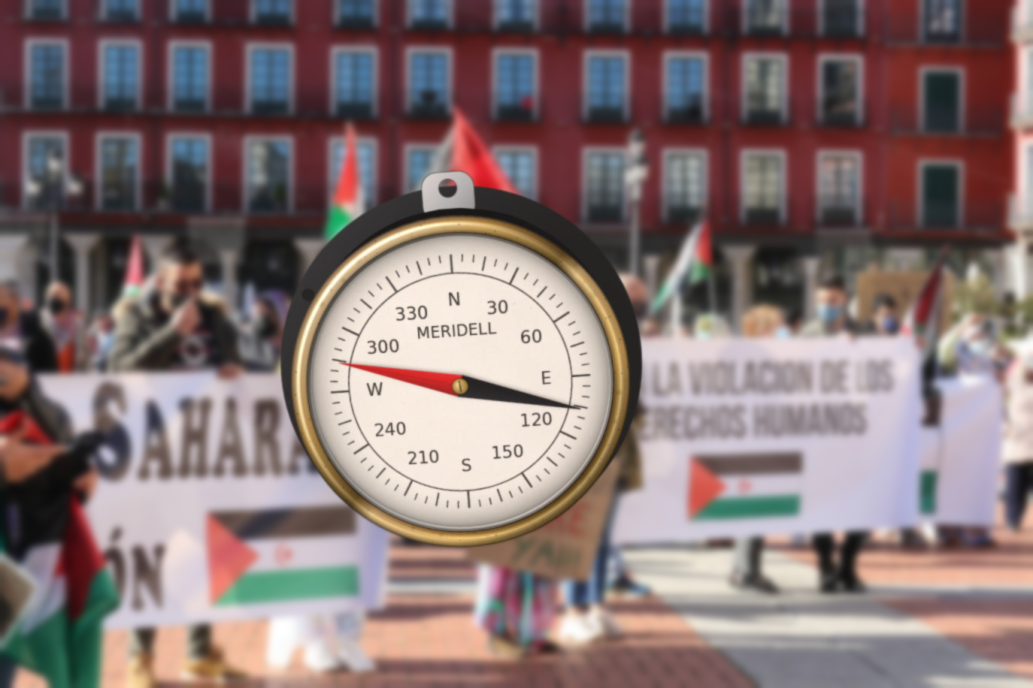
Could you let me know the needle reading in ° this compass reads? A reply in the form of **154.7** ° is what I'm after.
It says **285** °
